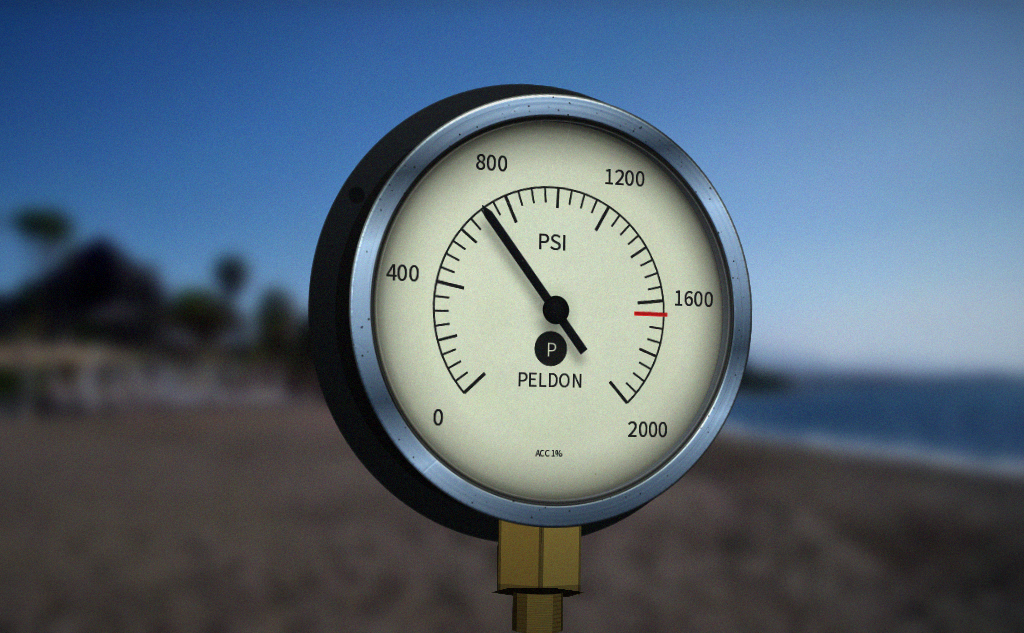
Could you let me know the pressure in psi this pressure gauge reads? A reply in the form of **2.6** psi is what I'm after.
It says **700** psi
